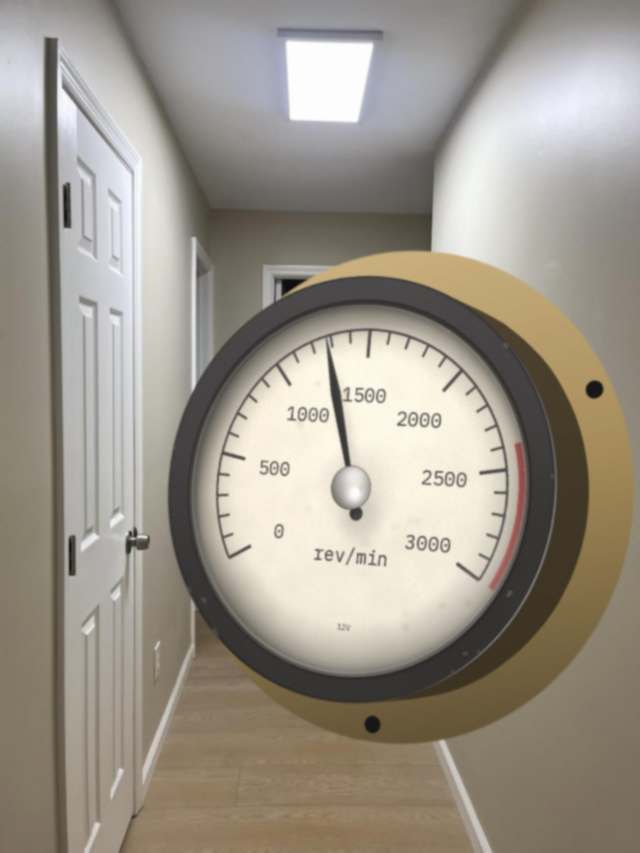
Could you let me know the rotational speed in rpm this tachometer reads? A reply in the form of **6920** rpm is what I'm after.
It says **1300** rpm
